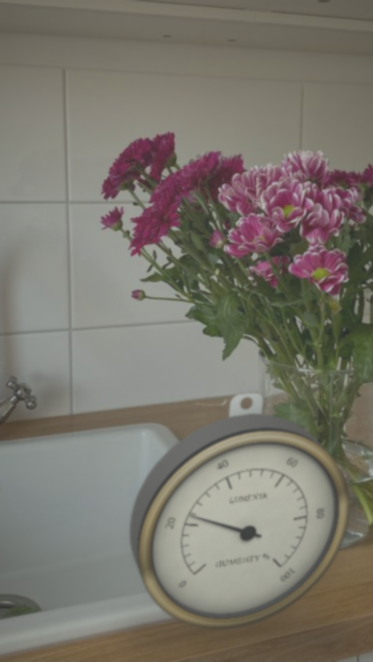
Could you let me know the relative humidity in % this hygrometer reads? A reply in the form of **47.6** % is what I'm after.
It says **24** %
